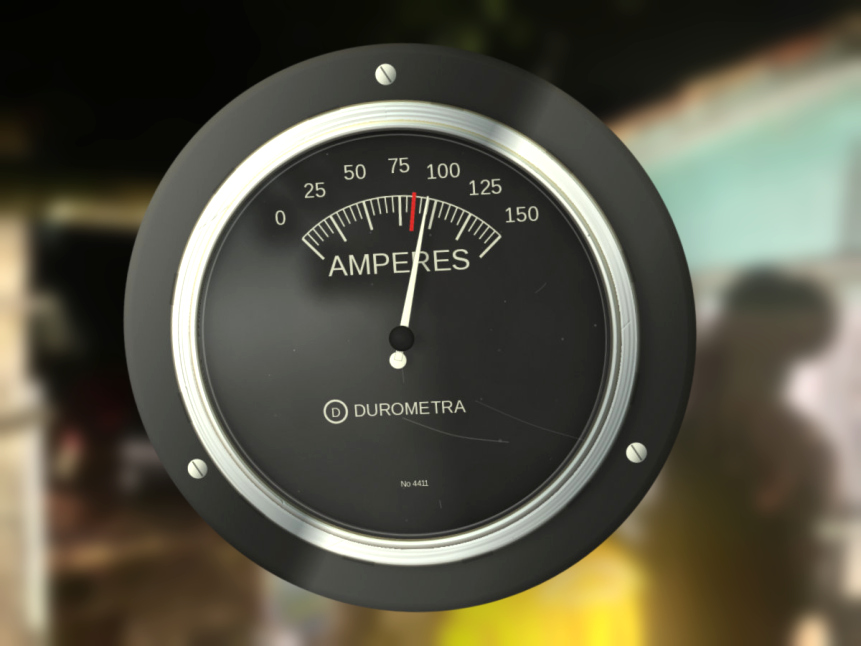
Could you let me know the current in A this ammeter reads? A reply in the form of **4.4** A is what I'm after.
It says **95** A
